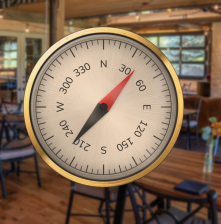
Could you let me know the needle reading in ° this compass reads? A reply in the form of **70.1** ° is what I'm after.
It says **40** °
